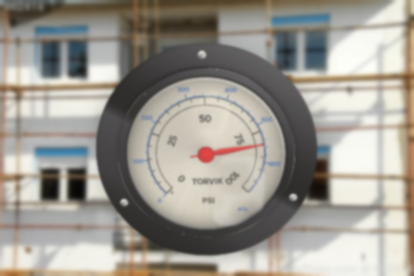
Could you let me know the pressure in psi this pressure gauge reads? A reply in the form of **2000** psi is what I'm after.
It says **80** psi
